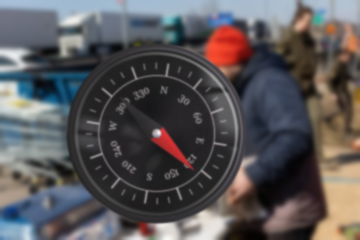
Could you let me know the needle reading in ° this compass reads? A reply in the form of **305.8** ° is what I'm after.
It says **125** °
